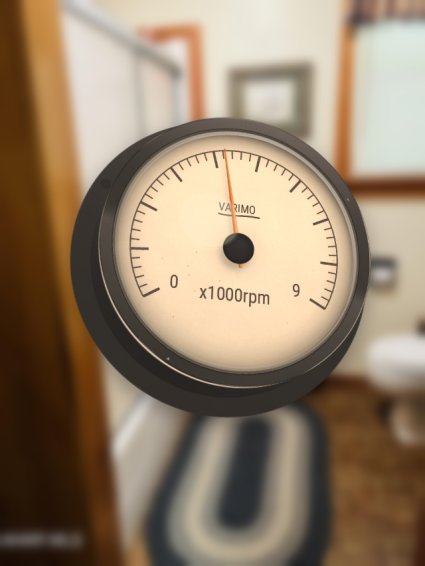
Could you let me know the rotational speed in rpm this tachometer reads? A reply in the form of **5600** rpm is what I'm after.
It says **4200** rpm
